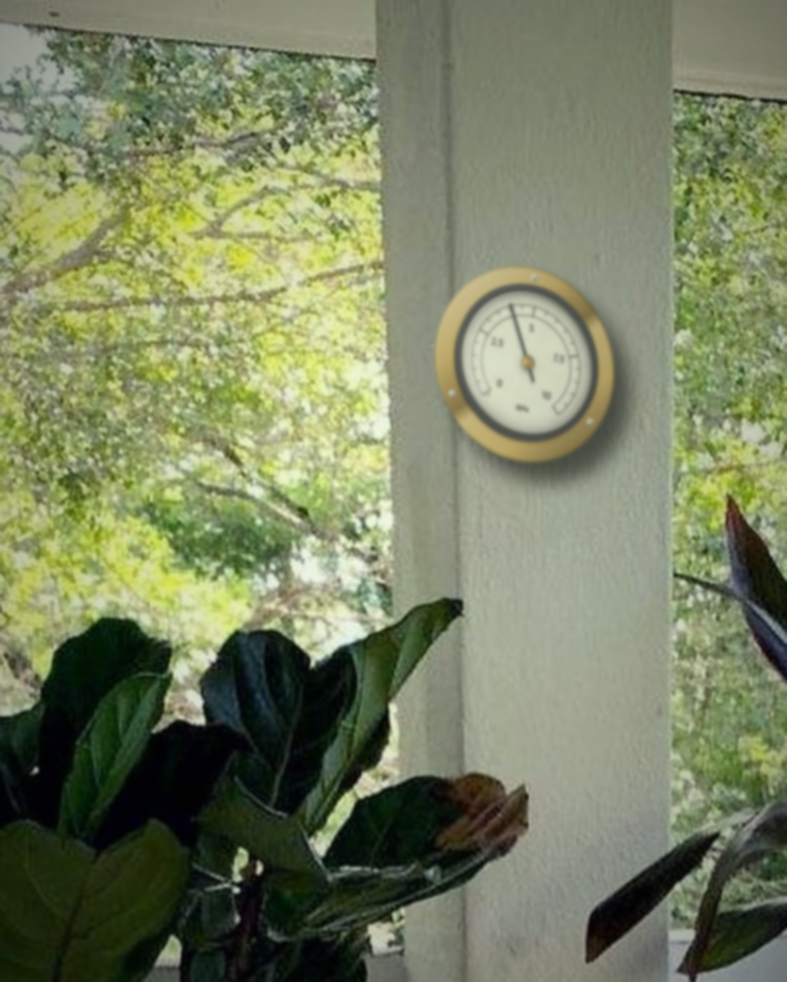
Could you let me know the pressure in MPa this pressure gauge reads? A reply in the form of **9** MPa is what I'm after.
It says **4** MPa
